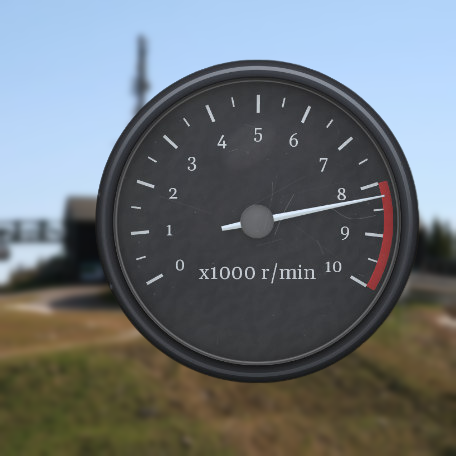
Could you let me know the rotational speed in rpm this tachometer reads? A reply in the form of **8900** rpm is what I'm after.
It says **8250** rpm
